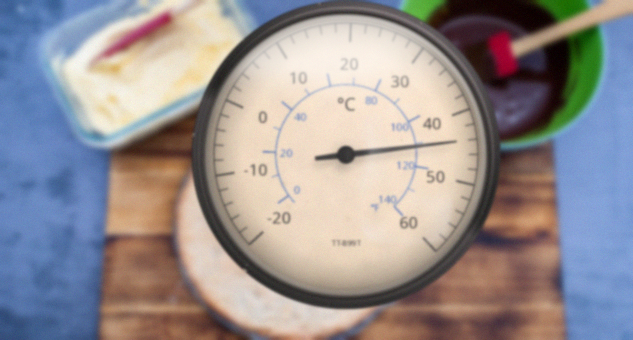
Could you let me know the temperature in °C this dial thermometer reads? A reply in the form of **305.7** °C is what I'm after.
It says **44** °C
